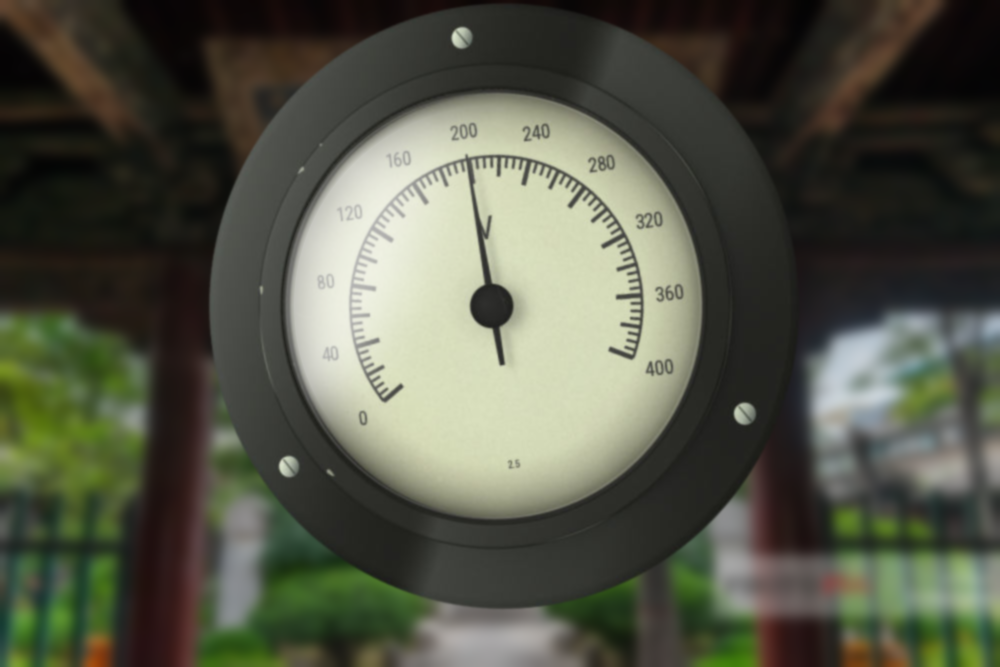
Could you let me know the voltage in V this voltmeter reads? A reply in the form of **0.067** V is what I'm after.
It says **200** V
